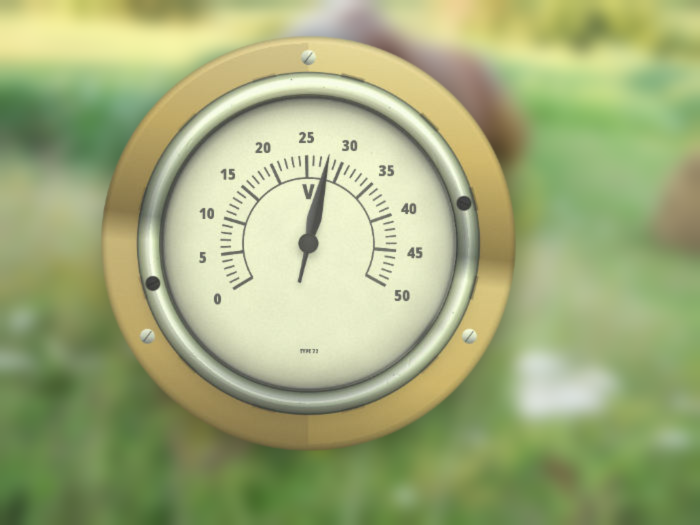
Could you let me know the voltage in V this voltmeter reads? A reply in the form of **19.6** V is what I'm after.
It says **28** V
